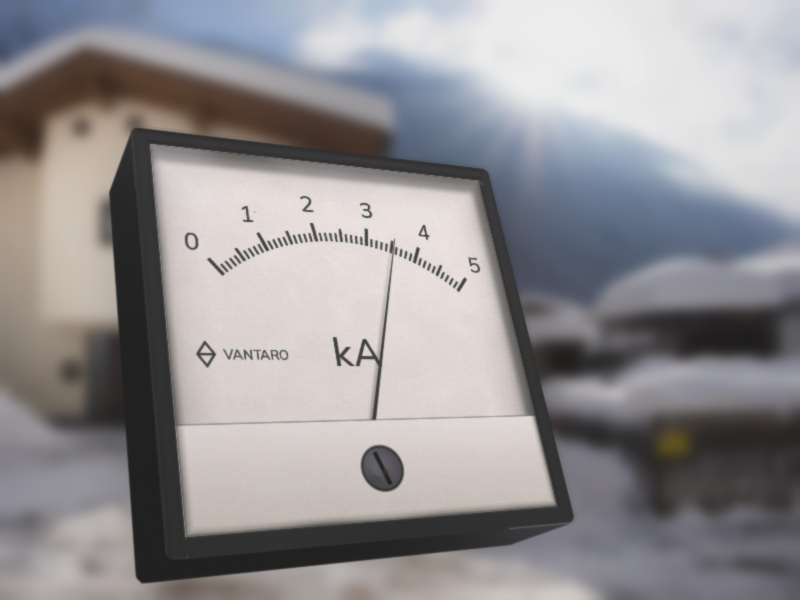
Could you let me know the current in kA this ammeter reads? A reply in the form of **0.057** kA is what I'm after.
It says **3.5** kA
